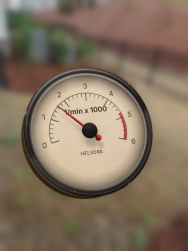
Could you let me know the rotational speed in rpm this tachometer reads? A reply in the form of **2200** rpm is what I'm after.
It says **1600** rpm
